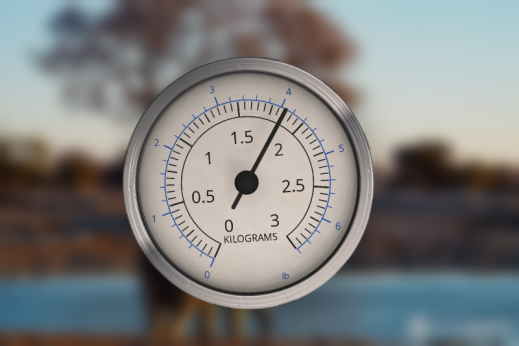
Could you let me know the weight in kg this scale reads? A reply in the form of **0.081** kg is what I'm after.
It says **1.85** kg
